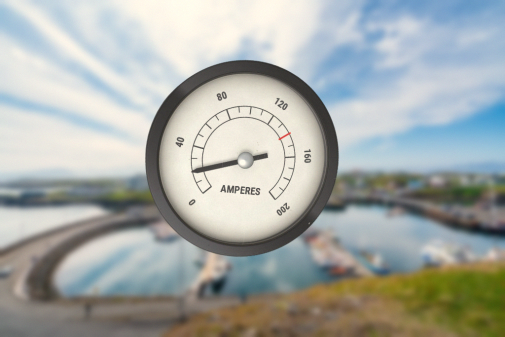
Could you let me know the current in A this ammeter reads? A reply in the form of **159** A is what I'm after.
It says **20** A
